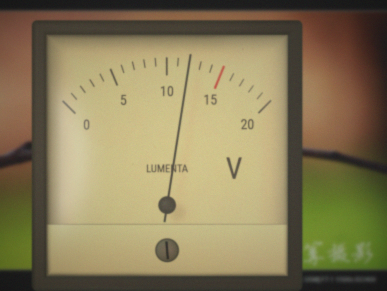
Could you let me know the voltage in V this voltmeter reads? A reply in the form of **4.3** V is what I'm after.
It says **12** V
